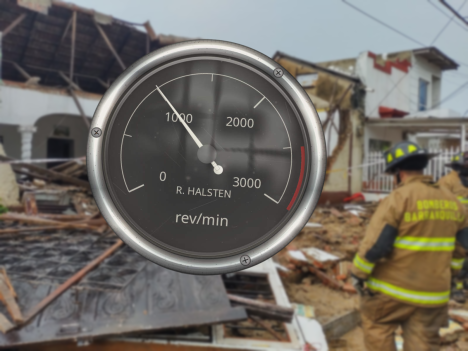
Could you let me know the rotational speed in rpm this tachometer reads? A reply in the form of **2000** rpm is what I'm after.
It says **1000** rpm
